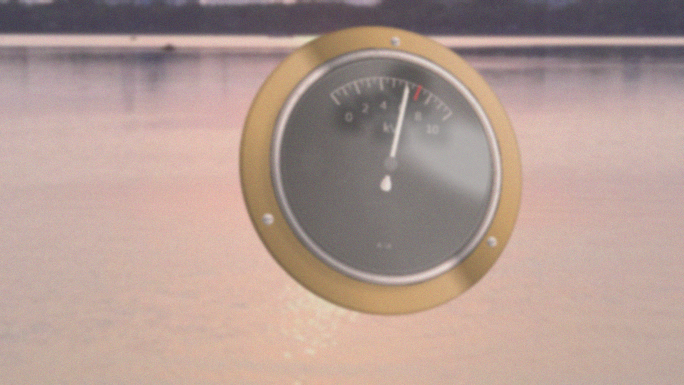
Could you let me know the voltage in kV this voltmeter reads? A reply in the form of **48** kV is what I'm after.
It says **6** kV
